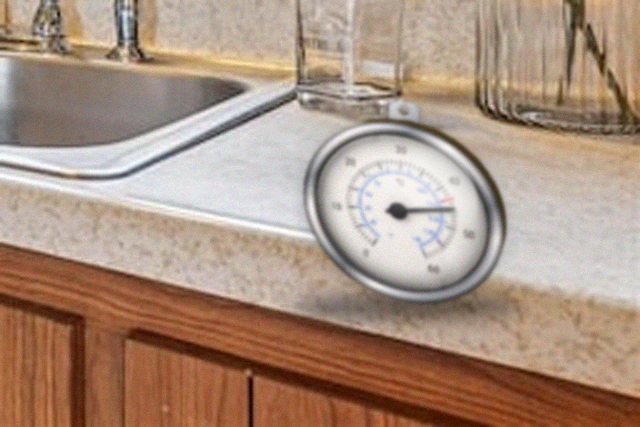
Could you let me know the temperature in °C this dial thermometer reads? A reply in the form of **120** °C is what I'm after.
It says **45** °C
